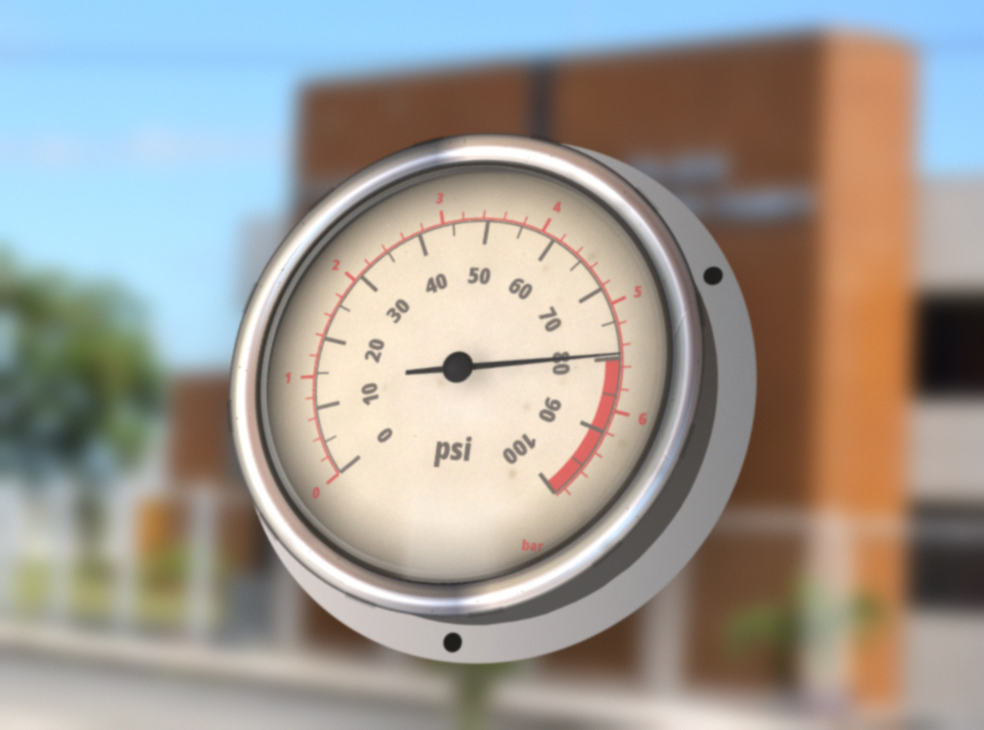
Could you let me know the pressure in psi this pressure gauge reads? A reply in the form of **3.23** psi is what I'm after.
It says **80** psi
